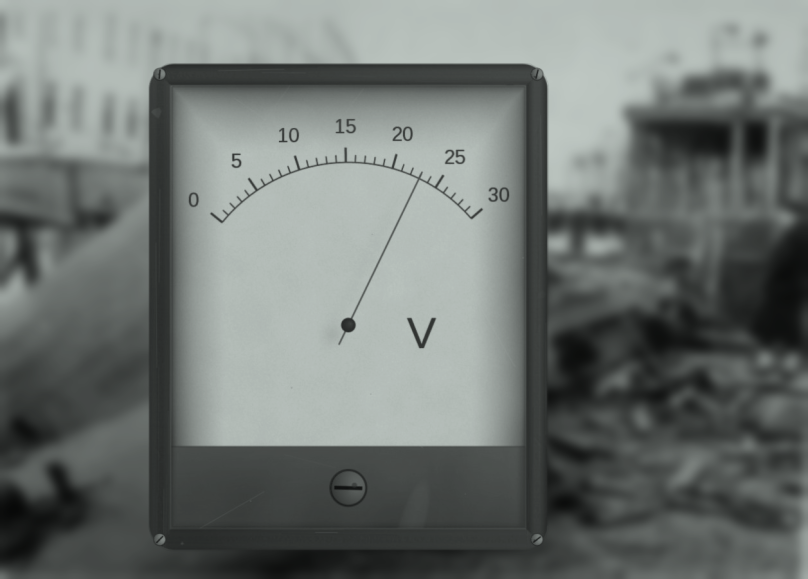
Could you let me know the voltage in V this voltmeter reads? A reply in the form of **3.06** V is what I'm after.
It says **23** V
